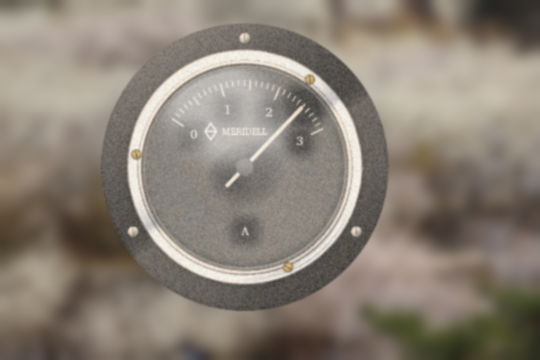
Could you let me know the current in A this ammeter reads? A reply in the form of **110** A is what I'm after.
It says **2.5** A
